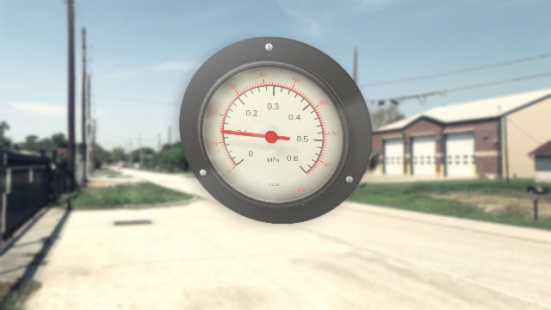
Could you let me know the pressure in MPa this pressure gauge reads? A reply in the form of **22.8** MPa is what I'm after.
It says **0.1** MPa
